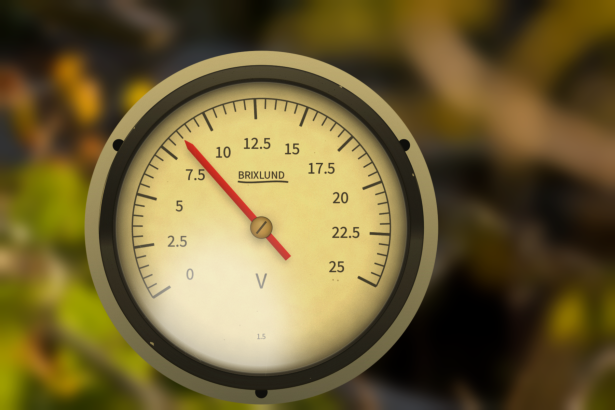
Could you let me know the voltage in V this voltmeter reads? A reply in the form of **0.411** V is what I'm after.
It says **8.5** V
